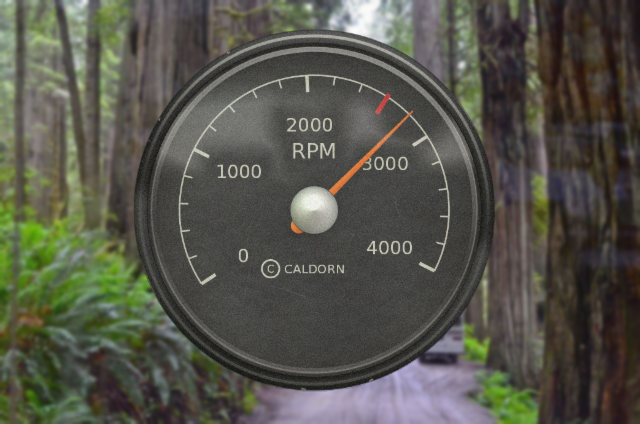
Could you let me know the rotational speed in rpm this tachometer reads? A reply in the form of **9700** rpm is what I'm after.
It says **2800** rpm
